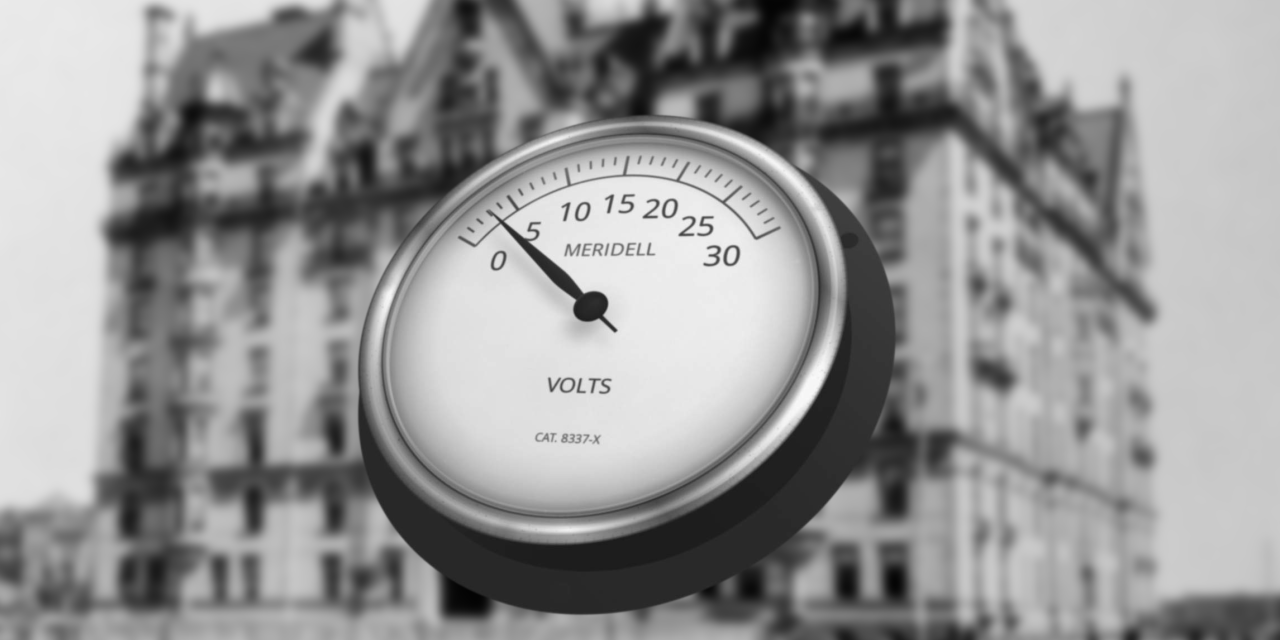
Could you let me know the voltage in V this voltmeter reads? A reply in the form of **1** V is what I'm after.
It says **3** V
